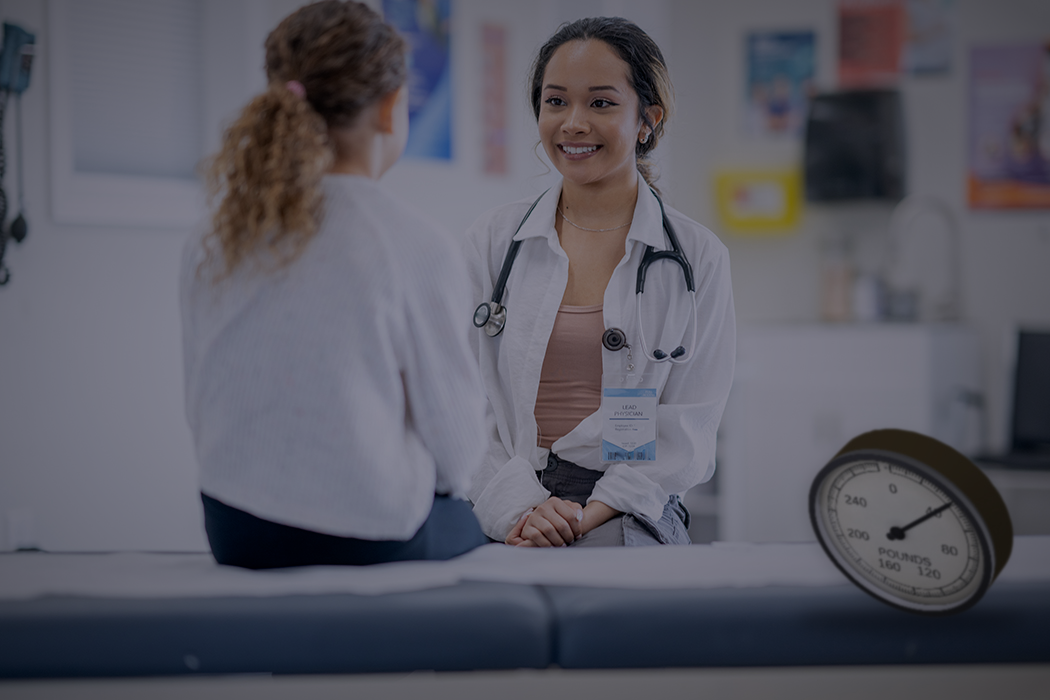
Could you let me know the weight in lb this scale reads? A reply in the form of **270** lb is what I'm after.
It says **40** lb
